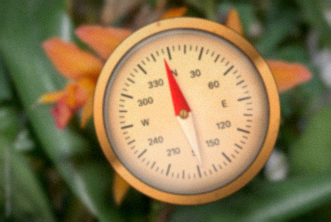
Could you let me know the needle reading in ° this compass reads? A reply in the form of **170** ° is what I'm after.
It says **355** °
